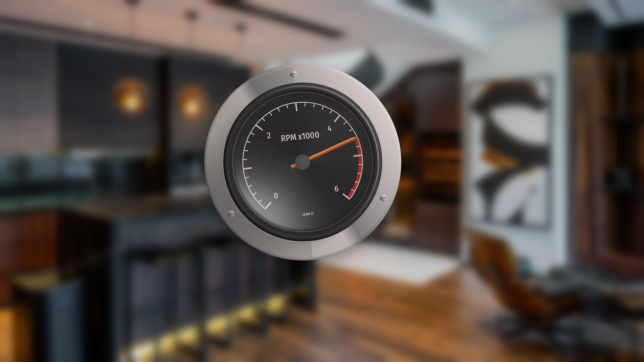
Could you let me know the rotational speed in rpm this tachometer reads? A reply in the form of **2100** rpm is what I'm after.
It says **4600** rpm
